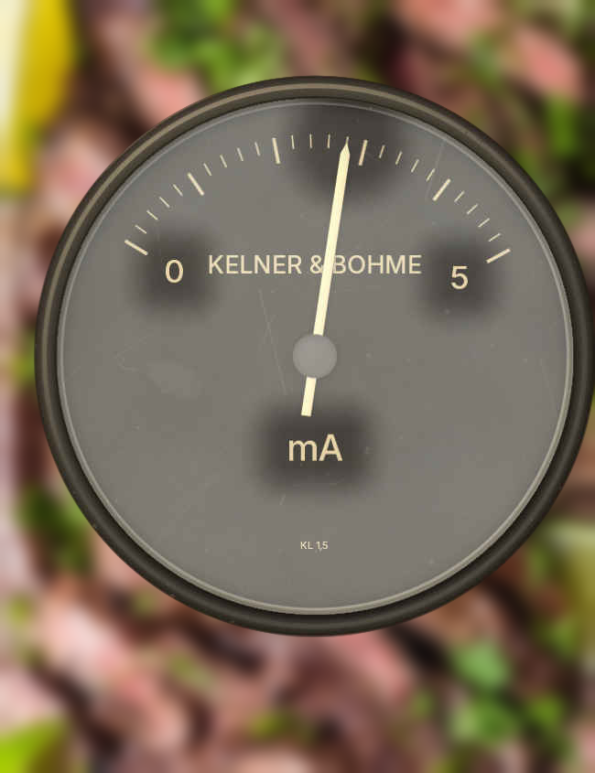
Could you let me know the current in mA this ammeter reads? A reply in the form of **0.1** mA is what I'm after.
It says **2.8** mA
